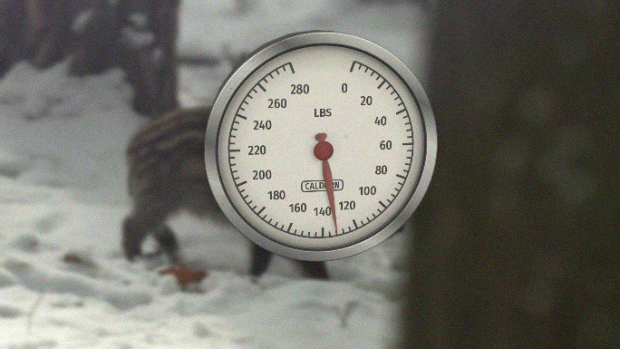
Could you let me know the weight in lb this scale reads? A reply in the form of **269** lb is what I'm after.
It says **132** lb
